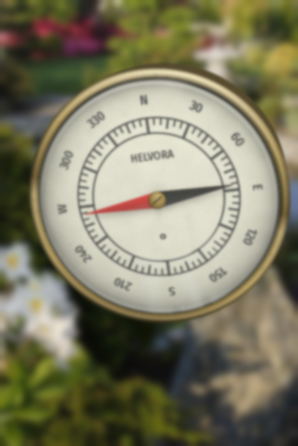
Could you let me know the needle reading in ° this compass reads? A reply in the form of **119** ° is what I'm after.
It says **265** °
